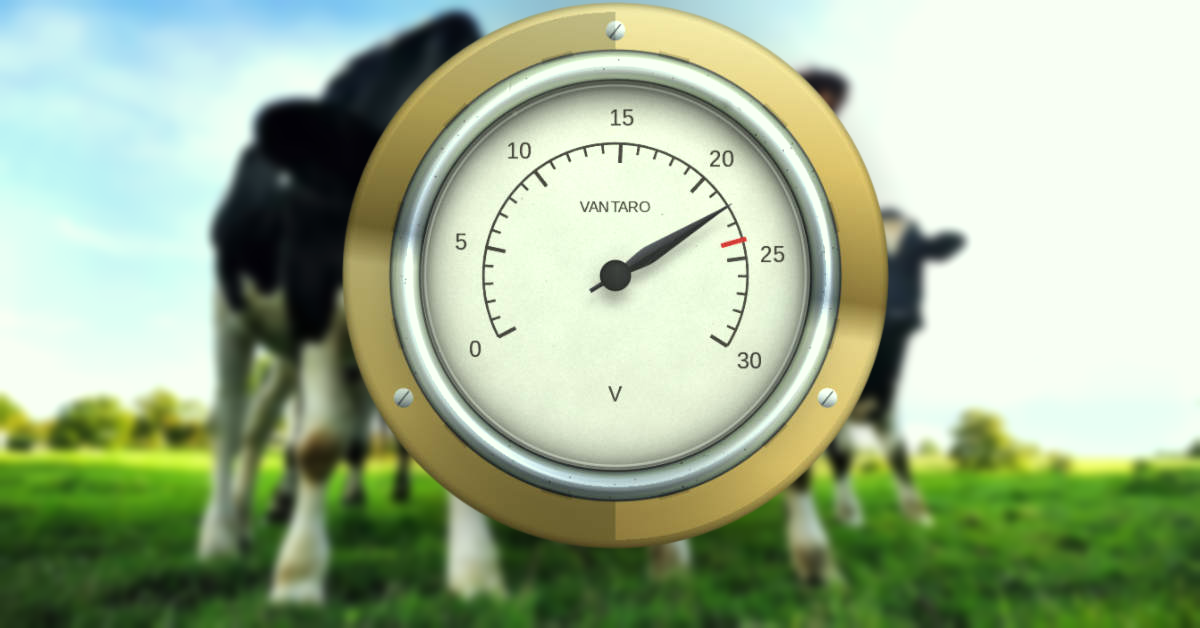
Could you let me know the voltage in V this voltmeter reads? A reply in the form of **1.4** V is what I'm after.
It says **22** V
